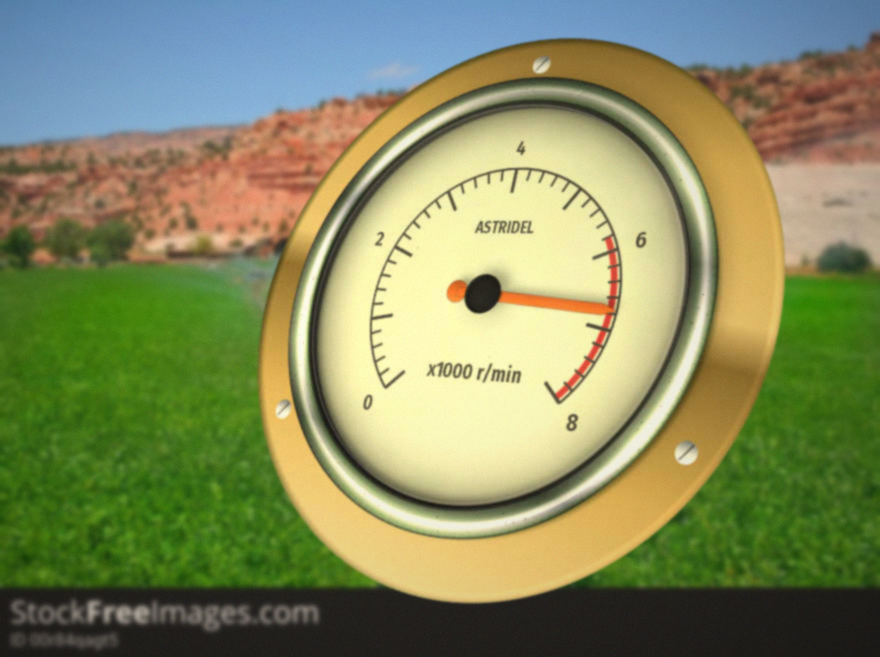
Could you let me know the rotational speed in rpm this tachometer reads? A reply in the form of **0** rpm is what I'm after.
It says **6800** rpm
